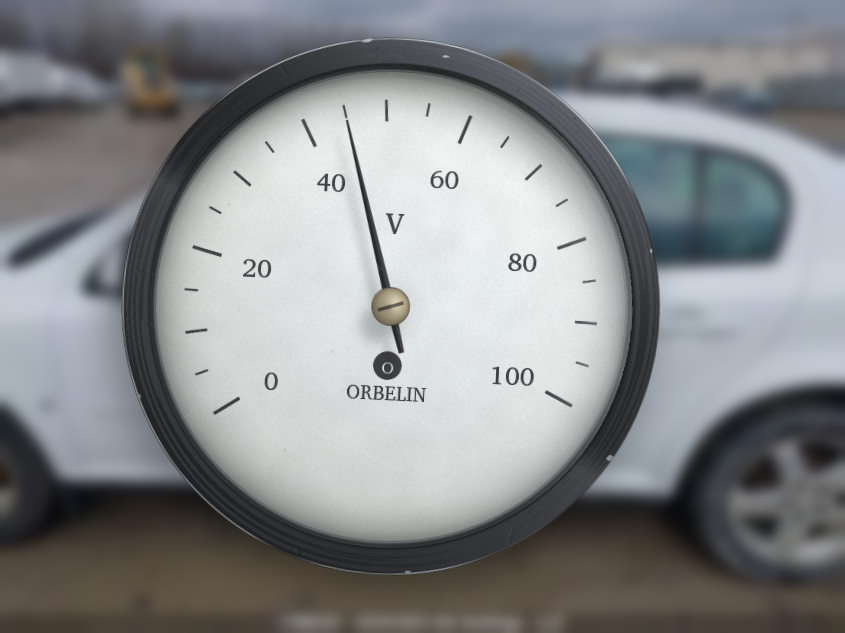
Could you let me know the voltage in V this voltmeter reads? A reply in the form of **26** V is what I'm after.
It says **45** V
